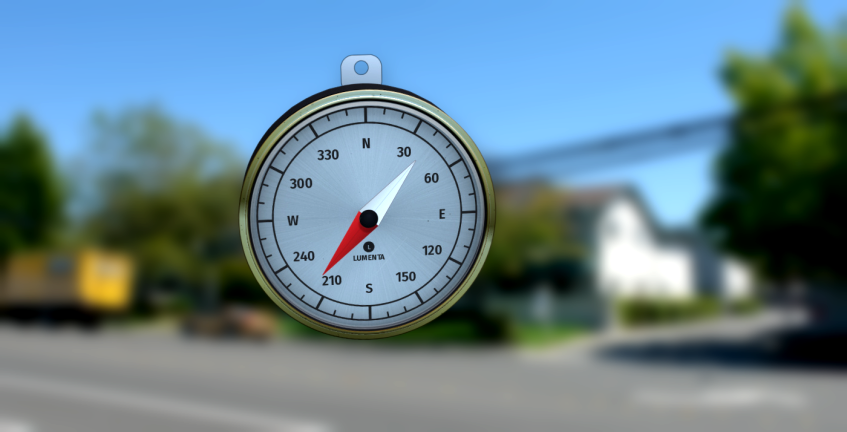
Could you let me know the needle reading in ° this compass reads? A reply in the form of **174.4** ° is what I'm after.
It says **220** °
